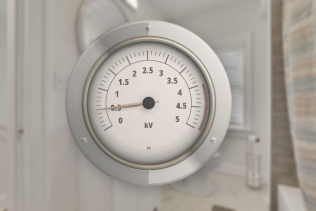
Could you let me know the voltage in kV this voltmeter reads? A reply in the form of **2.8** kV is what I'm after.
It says **0.5** kV
